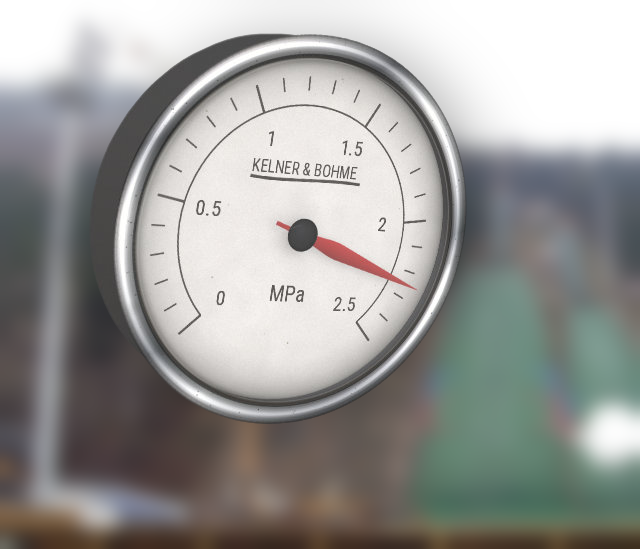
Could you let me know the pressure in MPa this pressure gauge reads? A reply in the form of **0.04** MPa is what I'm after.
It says **2.25** MPa
